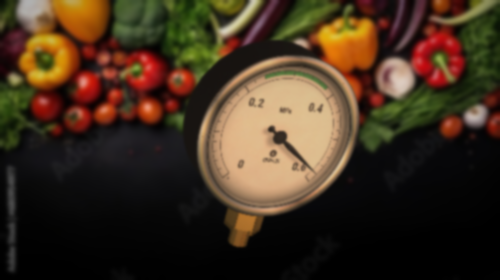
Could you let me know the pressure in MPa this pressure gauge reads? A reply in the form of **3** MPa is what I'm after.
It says **0.58** MPa
